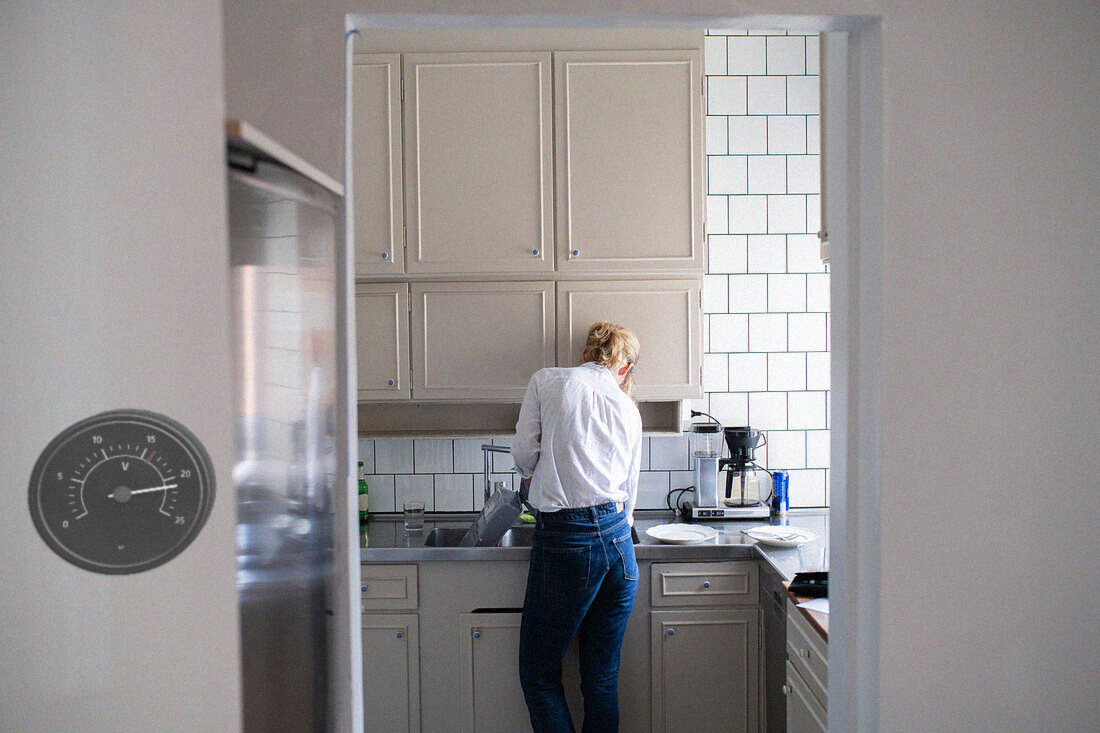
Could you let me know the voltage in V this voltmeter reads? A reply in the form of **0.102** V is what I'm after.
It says **21** V
